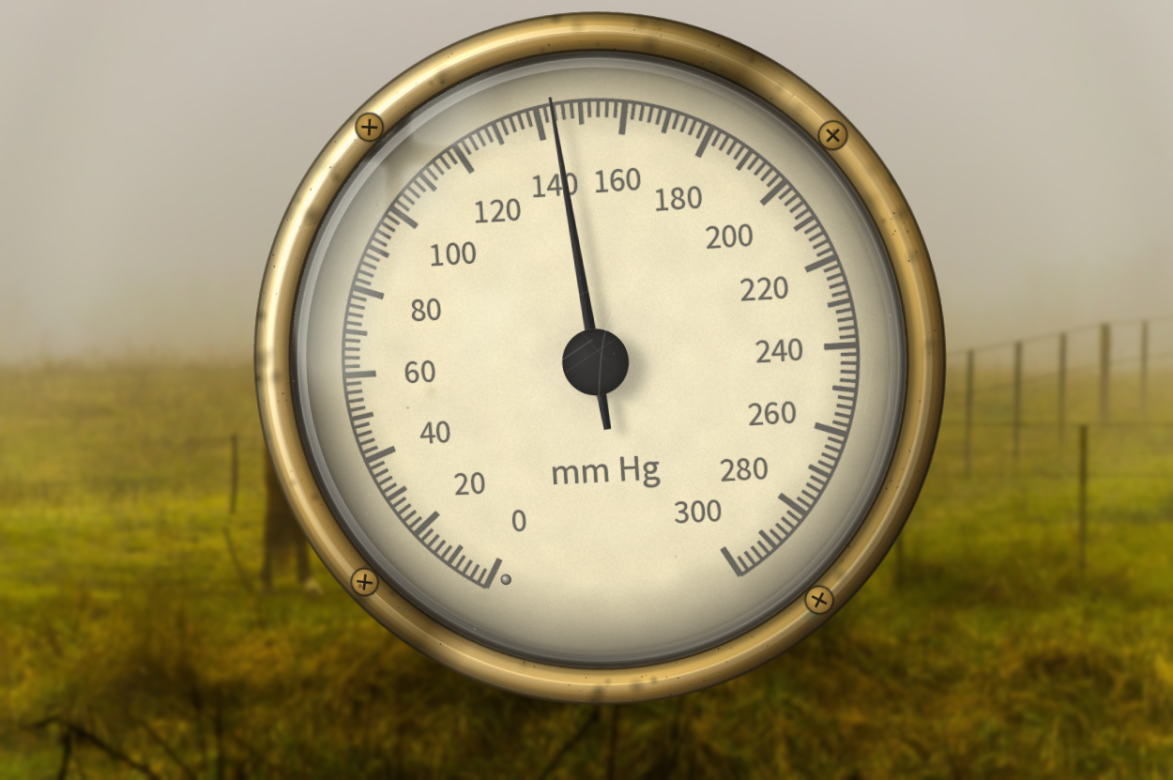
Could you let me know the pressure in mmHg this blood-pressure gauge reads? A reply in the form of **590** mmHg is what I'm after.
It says **144** mmHg
